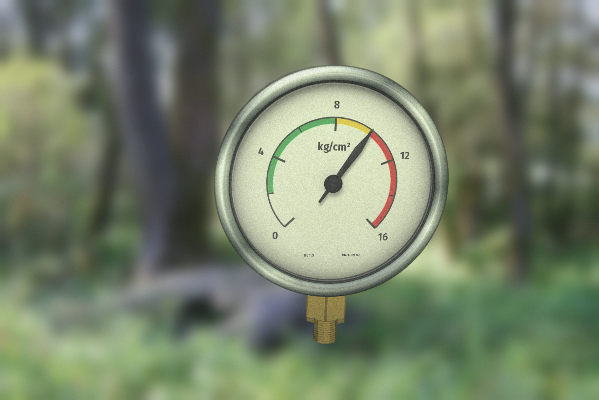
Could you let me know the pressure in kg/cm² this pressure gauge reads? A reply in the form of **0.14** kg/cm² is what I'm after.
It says **10** kg/cm²
